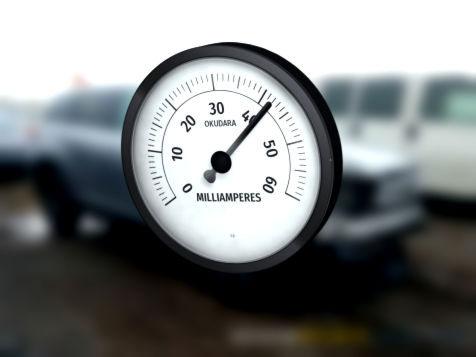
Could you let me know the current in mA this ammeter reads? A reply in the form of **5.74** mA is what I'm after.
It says **42** mA
